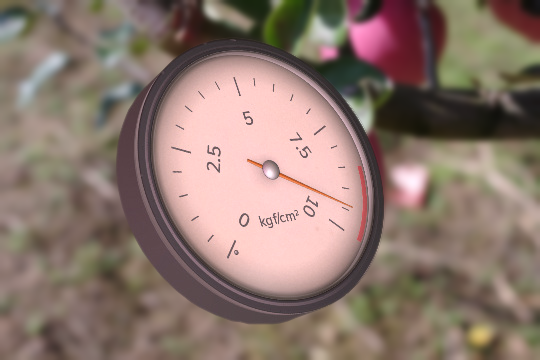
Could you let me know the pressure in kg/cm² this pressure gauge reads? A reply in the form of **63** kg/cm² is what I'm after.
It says **9.5** kg/cm²
